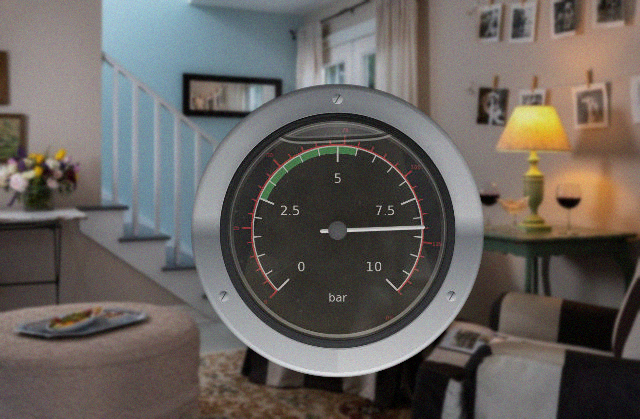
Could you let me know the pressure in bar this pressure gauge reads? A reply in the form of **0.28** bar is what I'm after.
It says **8.25** bar
